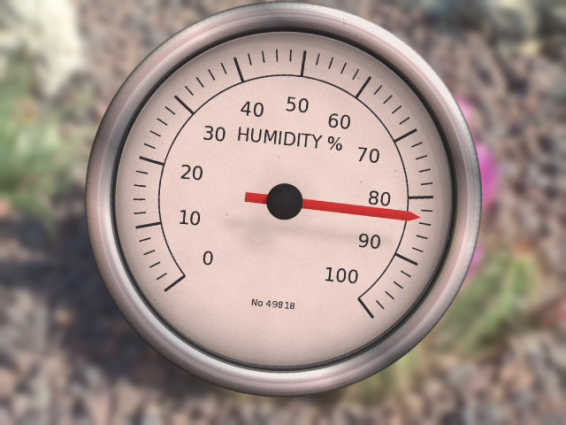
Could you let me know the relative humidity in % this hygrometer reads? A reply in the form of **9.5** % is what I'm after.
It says **83** %
